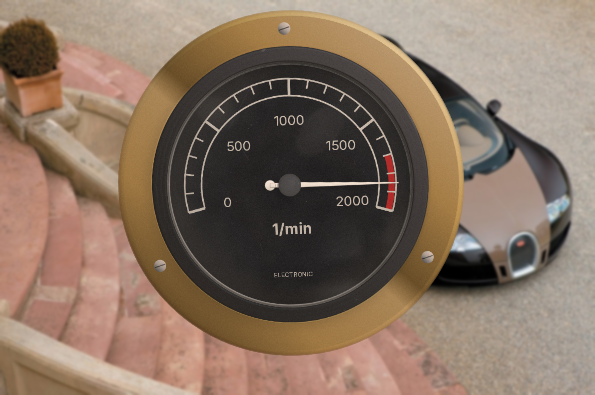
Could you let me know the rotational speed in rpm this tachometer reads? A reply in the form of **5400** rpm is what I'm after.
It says **1850** rpm
